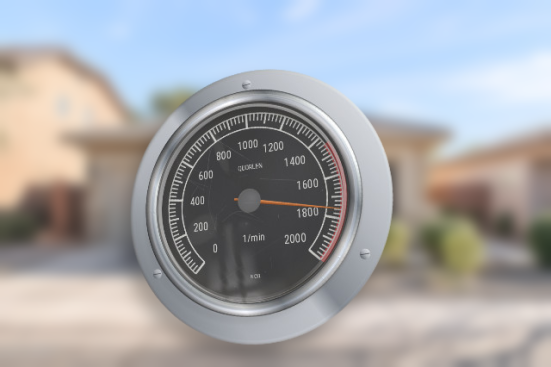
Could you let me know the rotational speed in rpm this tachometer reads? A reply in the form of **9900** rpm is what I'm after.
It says **1760** rpm
